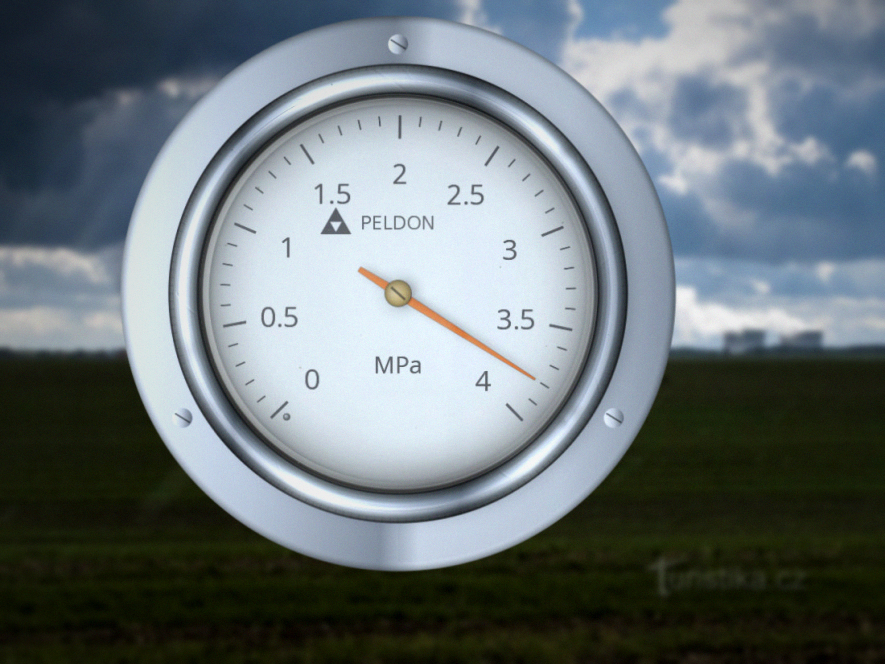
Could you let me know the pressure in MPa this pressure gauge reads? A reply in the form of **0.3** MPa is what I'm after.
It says **3.8** MPa
